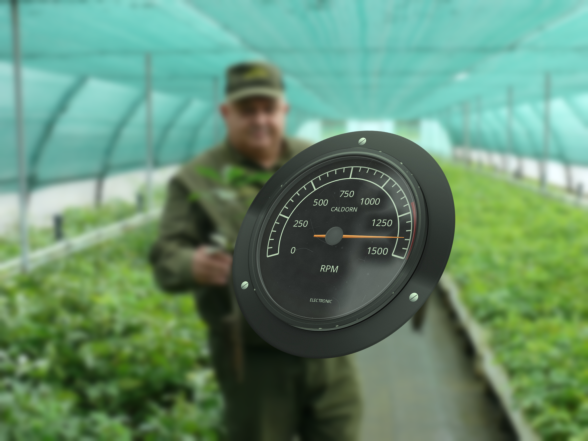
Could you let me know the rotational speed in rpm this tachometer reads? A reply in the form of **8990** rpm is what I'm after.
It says **1400** rpm
